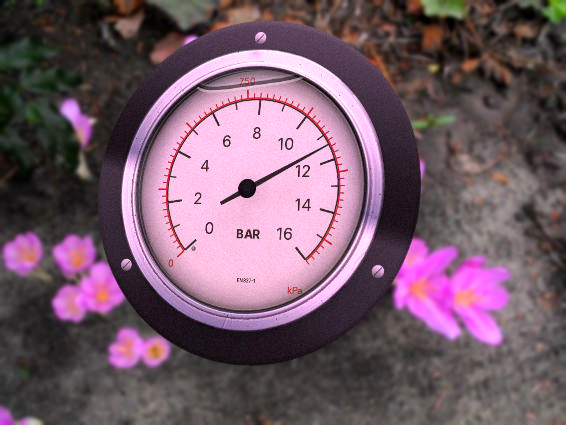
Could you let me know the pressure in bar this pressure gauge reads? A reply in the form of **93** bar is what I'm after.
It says **11.5** bar
